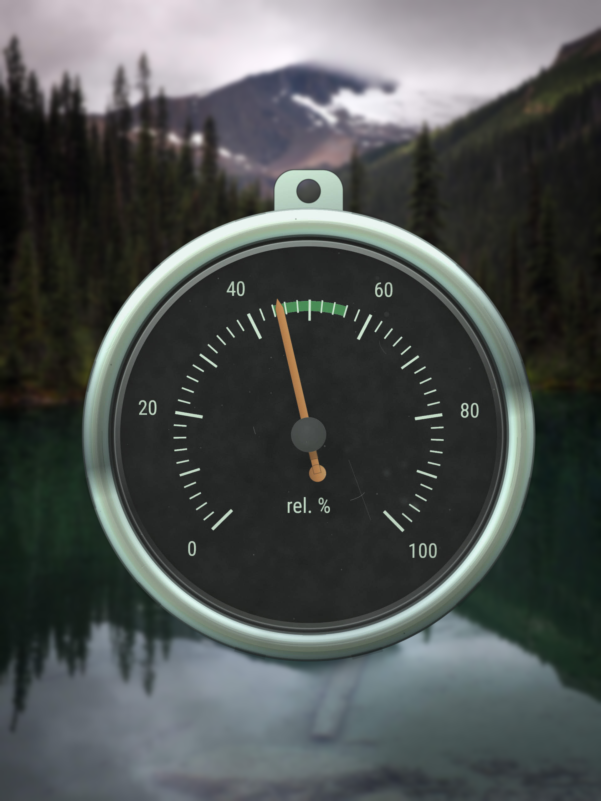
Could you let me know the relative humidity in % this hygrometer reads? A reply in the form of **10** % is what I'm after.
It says **45** %
